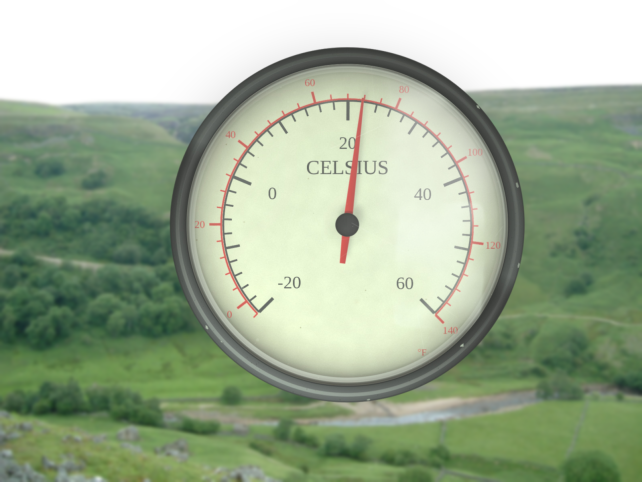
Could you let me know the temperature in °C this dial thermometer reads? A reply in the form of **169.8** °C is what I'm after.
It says **22** °C
